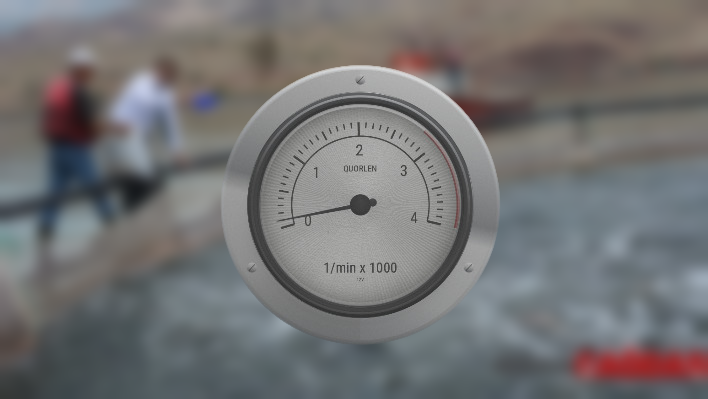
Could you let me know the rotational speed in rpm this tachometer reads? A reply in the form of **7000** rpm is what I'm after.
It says **100** rpm
